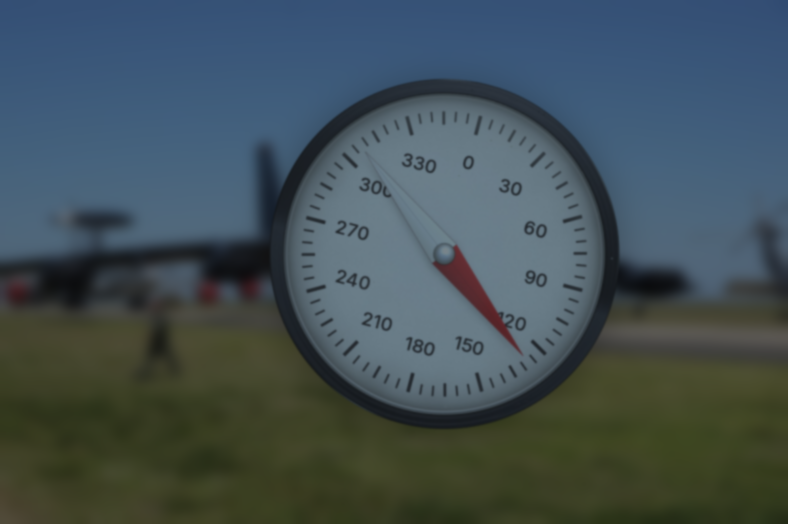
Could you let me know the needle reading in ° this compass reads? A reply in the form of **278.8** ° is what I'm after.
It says **127.5** °
